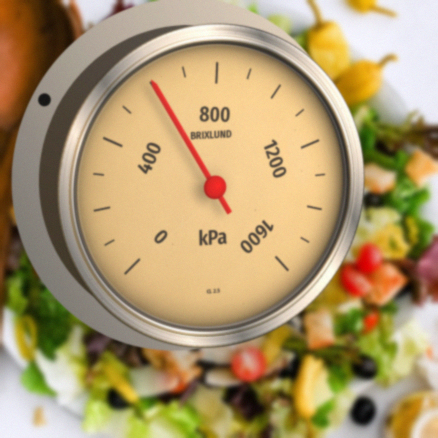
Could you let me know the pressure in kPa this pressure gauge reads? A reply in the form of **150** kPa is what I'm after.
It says **600** kPa
